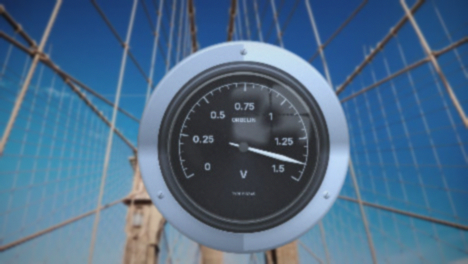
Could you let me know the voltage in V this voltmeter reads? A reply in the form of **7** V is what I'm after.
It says **1.4** V
